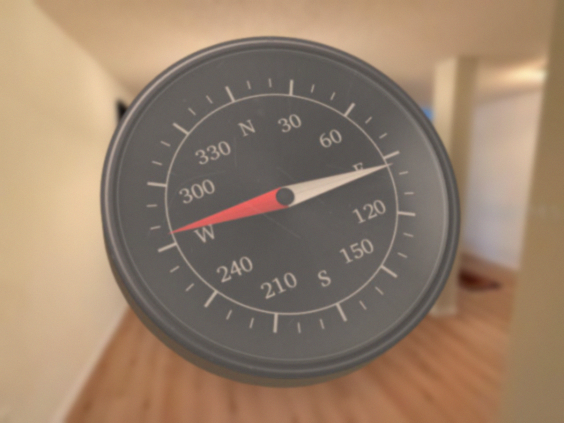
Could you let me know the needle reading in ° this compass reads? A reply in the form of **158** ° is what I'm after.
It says **275** °
